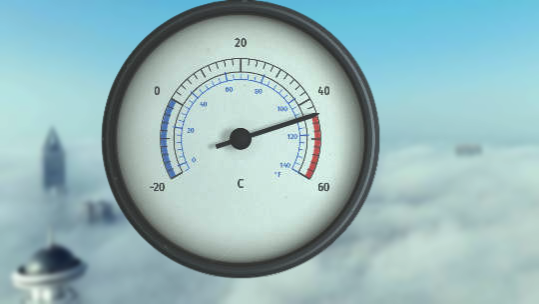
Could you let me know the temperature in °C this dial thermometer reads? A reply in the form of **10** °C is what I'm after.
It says **44** °C
